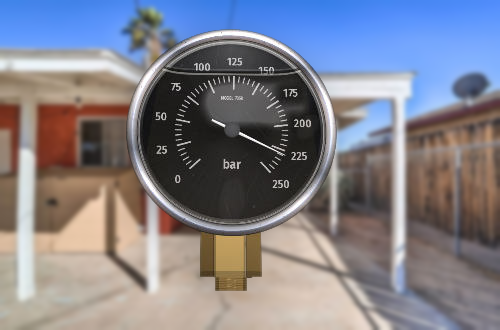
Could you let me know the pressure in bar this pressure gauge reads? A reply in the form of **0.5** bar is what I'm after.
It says **230** bar
